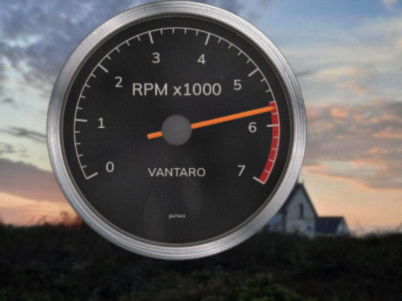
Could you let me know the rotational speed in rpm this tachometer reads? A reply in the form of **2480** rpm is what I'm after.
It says **5700** rpm
